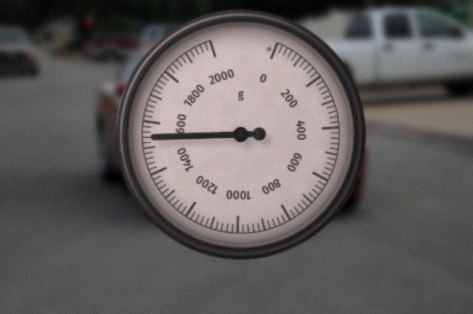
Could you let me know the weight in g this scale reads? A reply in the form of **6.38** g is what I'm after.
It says **1540** g
